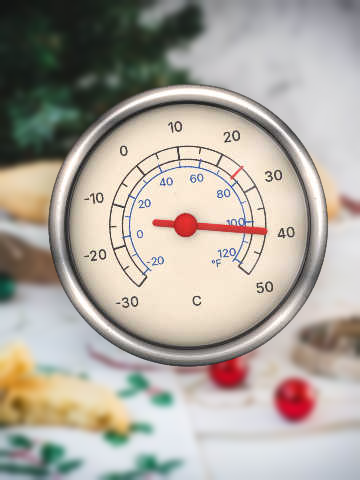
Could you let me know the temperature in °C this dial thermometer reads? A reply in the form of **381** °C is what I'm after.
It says **40** °C
